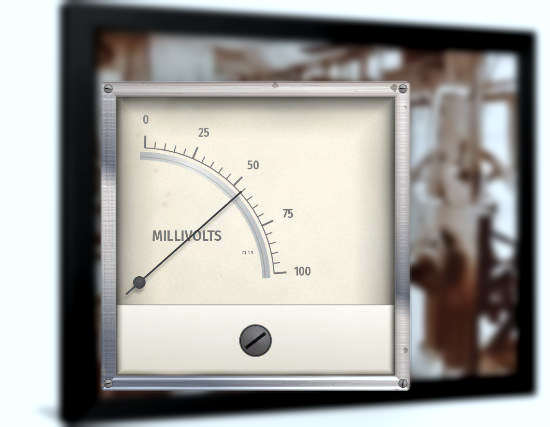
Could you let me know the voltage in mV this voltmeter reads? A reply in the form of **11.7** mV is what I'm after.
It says **55** mV
